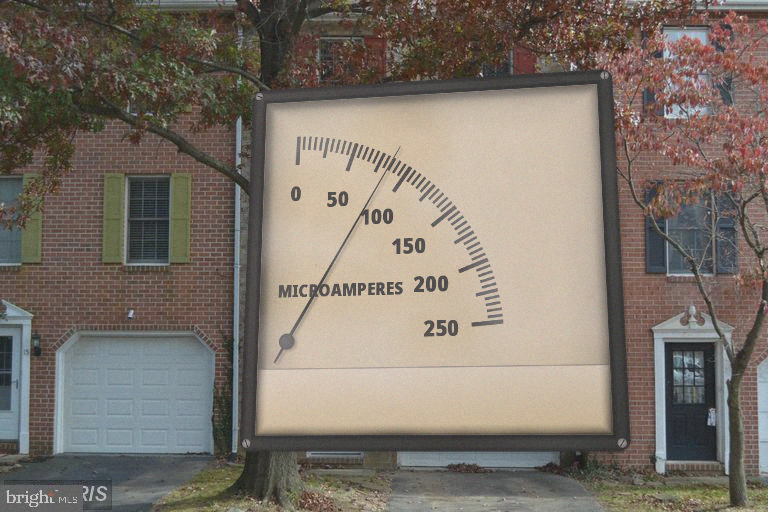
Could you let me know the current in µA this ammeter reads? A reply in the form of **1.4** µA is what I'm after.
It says **85** µA
